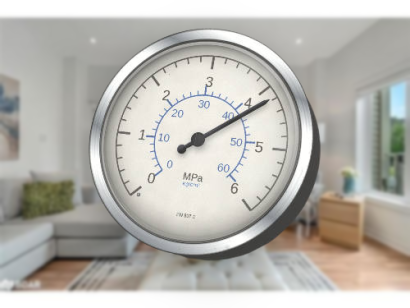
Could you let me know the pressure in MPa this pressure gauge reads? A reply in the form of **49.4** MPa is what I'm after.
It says **4.2** MPa
